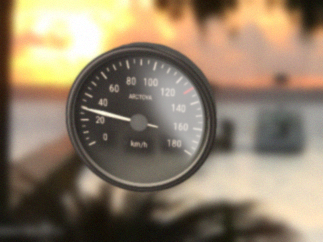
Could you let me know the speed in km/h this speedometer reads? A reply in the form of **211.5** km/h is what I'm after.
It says **30** km/h
